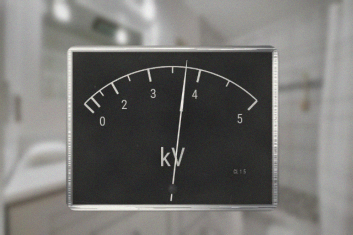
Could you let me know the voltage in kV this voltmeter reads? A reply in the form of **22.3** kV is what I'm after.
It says **3.75** kV
